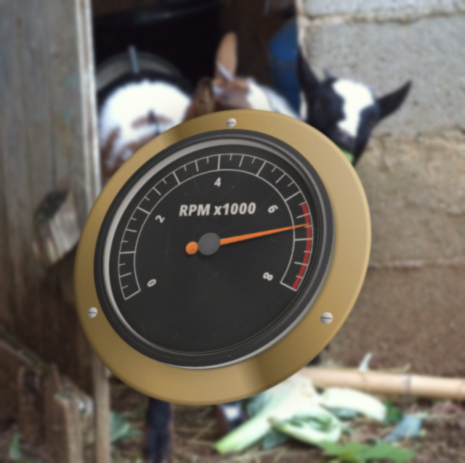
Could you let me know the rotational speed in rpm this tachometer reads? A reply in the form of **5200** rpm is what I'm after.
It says **6750** rpm
